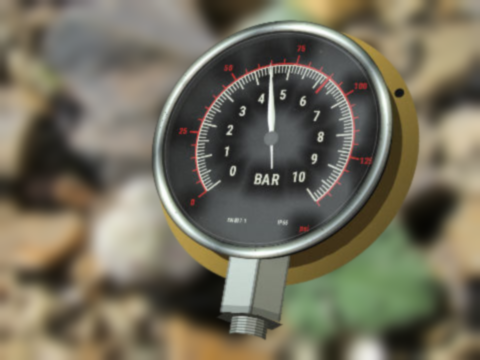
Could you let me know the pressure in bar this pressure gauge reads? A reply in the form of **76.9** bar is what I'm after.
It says **4.5** bar
